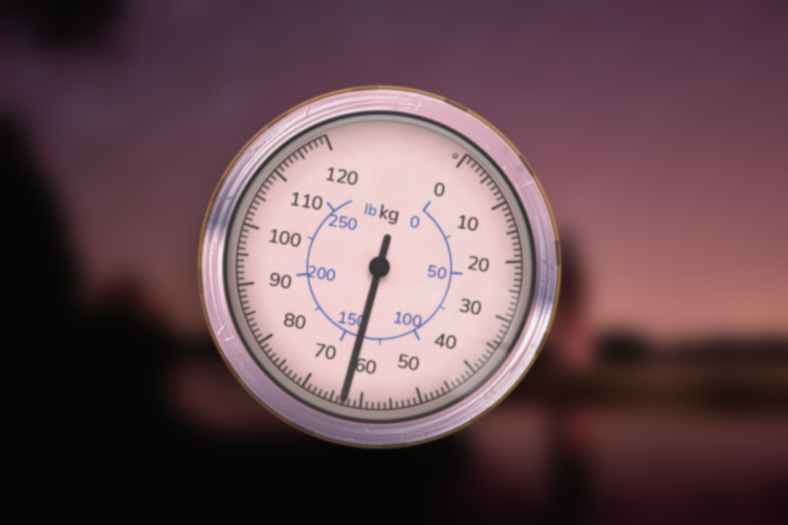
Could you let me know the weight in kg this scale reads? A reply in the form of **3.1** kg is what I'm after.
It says **63** kg
